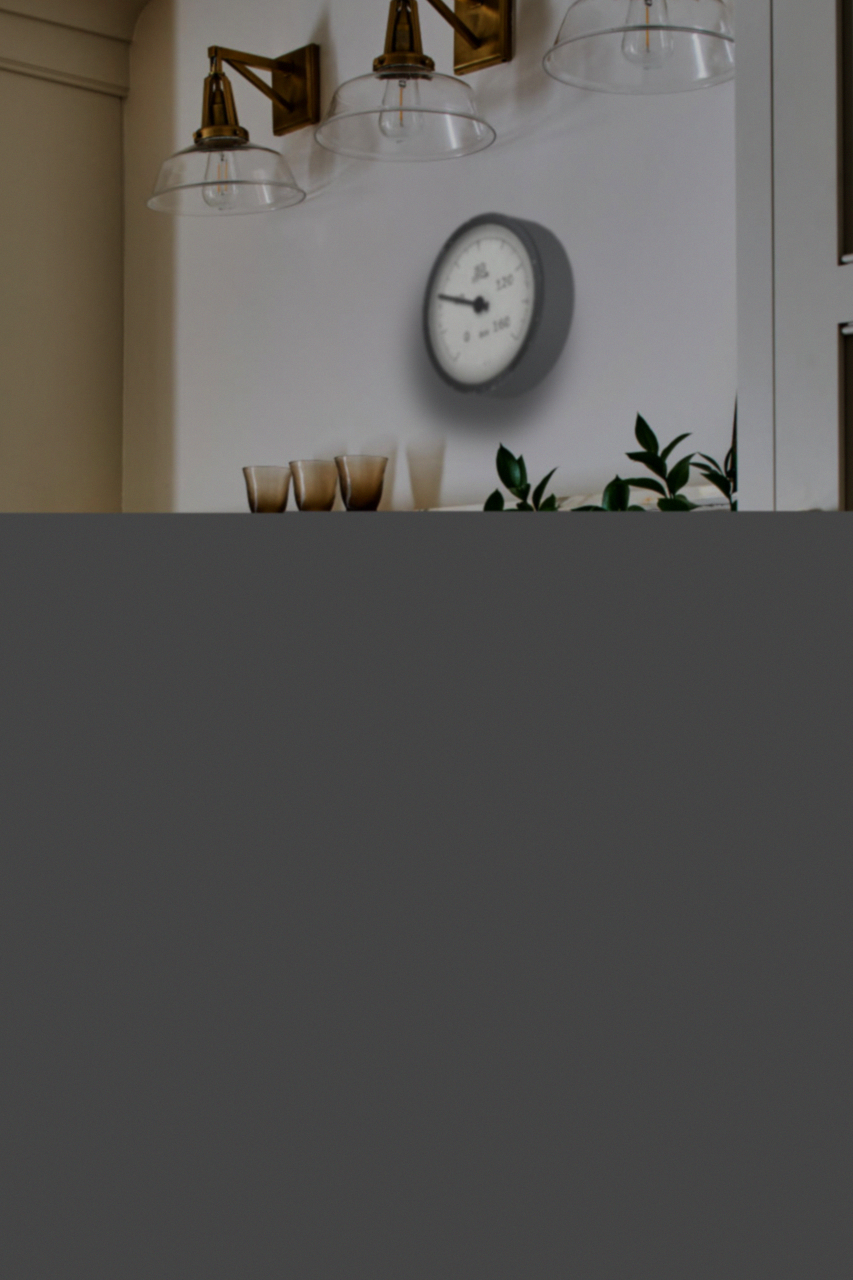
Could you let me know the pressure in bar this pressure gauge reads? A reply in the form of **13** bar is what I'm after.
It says **40** bar
